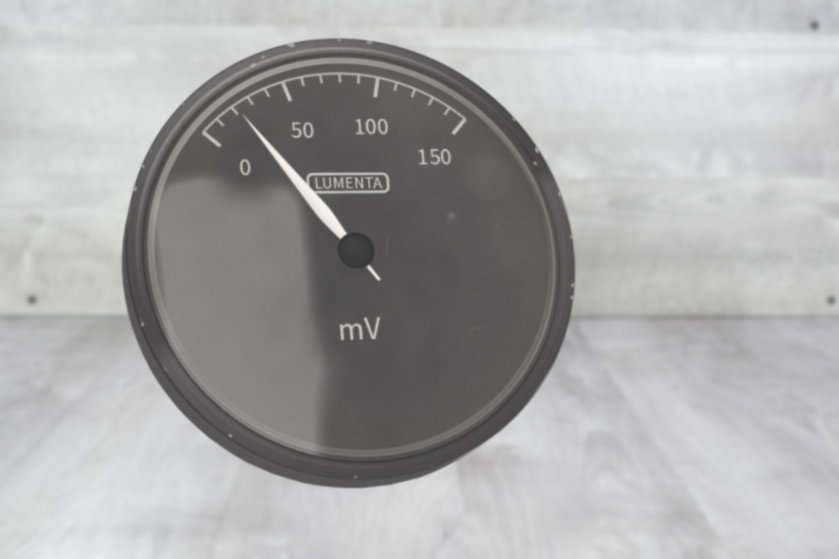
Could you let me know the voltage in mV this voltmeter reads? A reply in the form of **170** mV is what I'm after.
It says **20** mV
